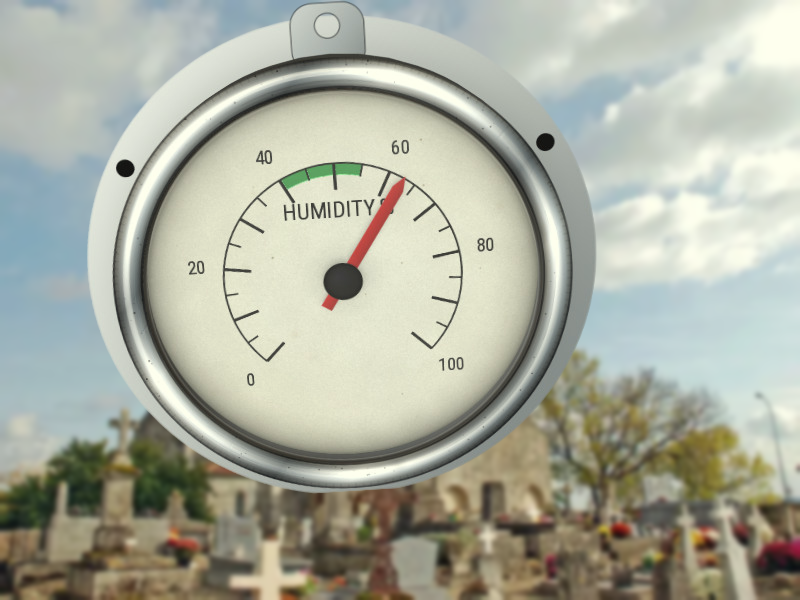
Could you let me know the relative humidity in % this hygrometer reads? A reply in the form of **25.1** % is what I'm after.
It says **62.5** %
